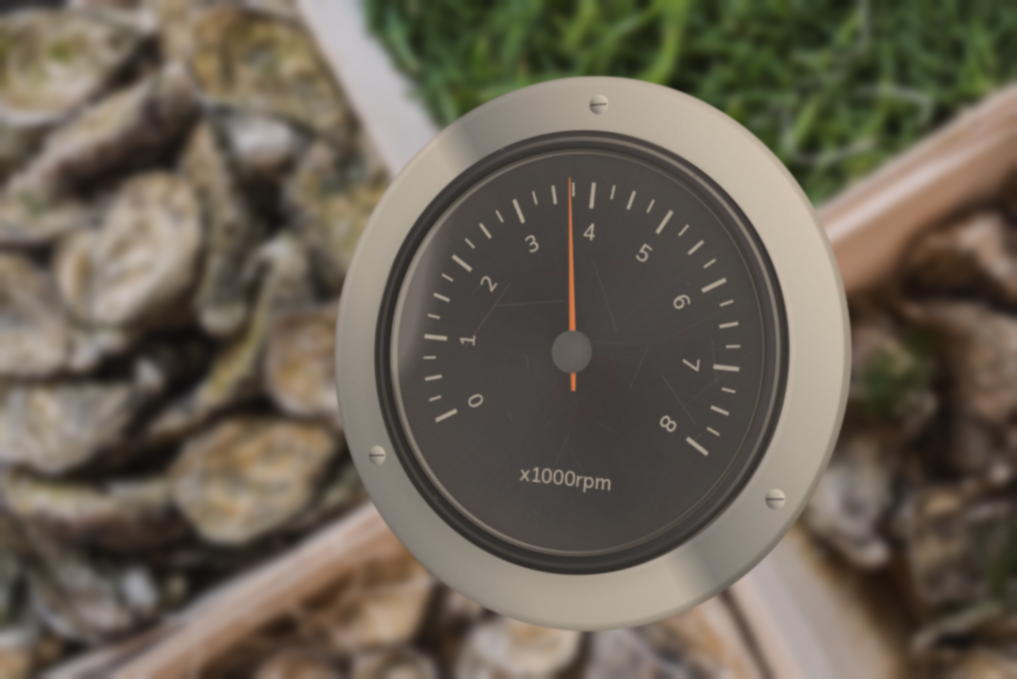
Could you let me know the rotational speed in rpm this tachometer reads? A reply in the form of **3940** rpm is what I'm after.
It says **3750** rpm
